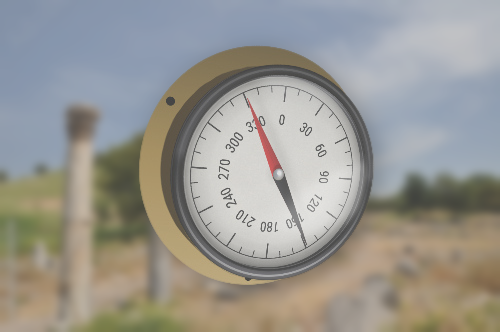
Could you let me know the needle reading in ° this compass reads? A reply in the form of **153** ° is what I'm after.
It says **330** °
